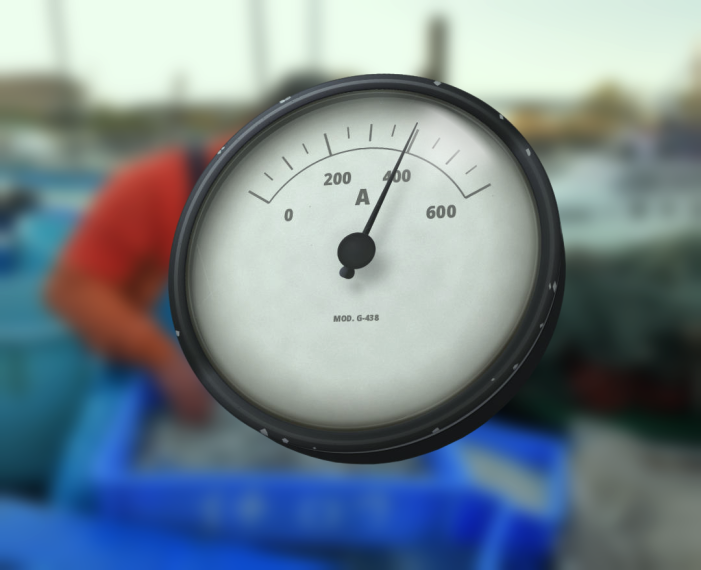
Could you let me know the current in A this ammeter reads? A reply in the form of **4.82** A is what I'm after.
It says **400** A
